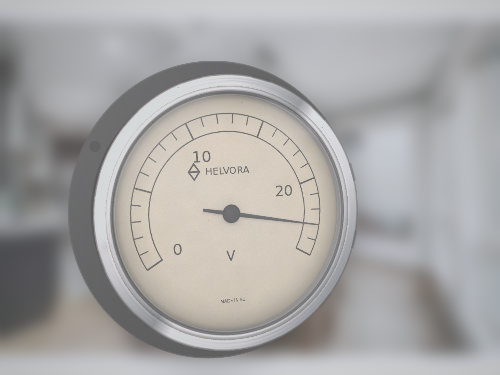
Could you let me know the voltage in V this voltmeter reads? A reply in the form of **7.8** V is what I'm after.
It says **23** V
